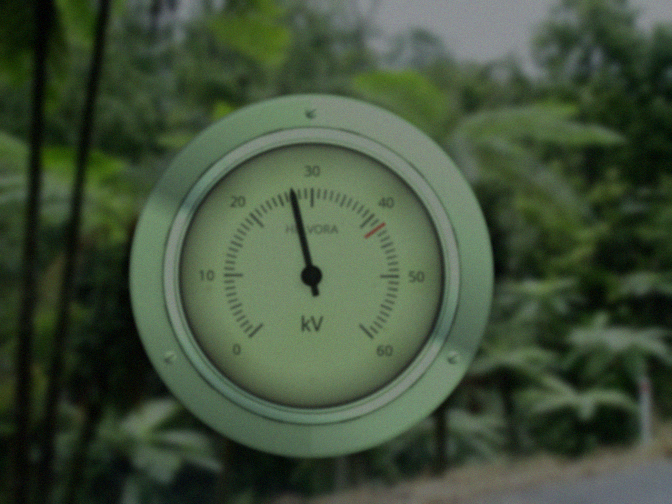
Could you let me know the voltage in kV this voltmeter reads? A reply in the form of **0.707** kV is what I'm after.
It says **27** kV
